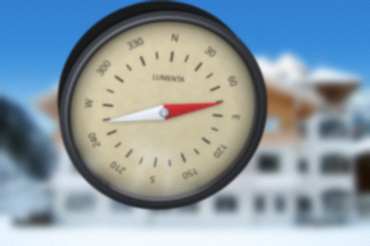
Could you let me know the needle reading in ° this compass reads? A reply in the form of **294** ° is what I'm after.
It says **75** °
